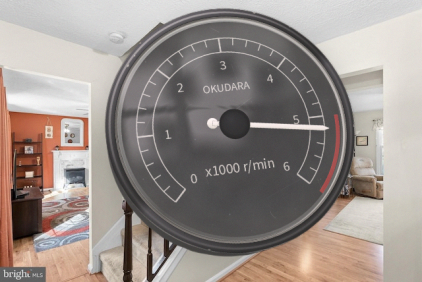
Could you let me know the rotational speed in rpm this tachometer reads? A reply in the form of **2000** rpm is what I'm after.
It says **5200** rpm
